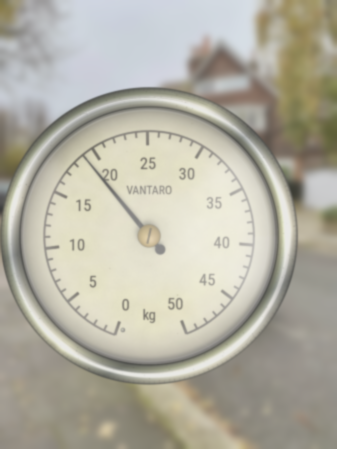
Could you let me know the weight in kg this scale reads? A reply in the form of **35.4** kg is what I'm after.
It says **19** kg
